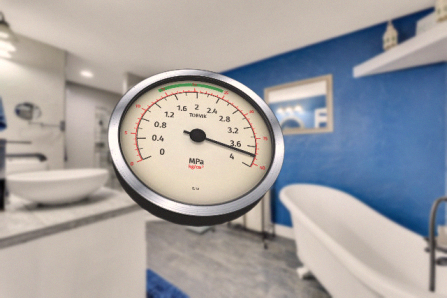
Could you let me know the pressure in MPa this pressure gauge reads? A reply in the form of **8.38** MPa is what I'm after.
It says **3.8** MPa
